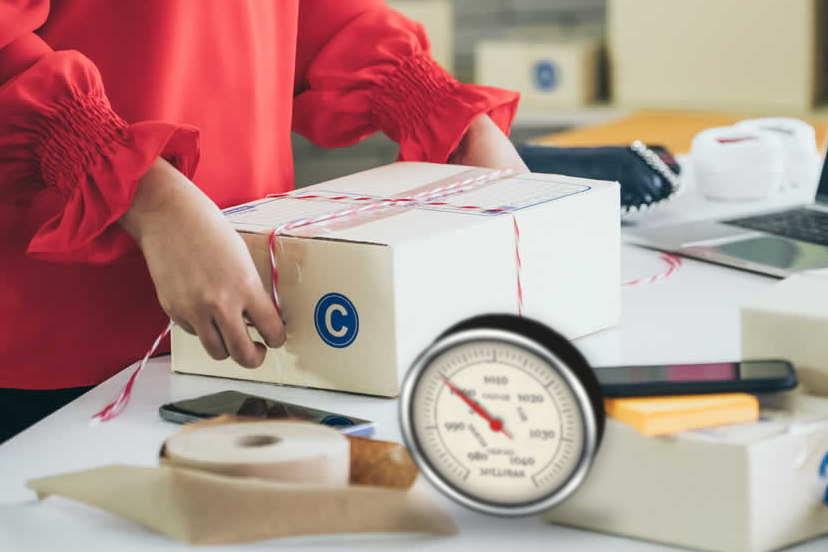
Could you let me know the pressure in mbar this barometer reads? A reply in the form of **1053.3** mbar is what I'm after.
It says **1000** mbar
